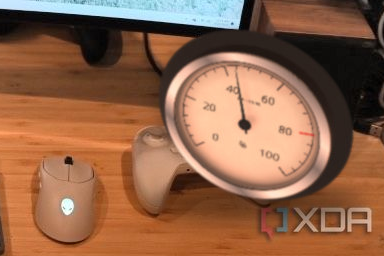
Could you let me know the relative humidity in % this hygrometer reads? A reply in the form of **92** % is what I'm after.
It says **44** %
